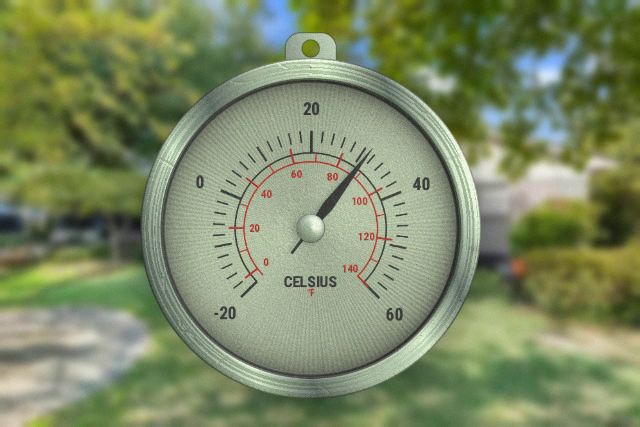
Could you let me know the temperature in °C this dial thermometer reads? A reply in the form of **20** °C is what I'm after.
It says **31** °C
